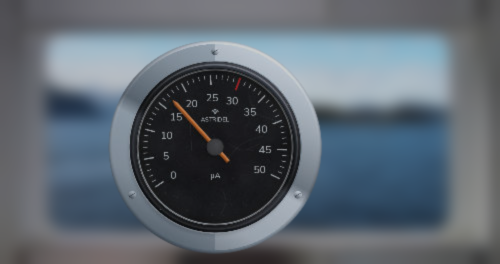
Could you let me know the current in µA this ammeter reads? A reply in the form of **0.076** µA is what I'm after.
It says **17** µA
